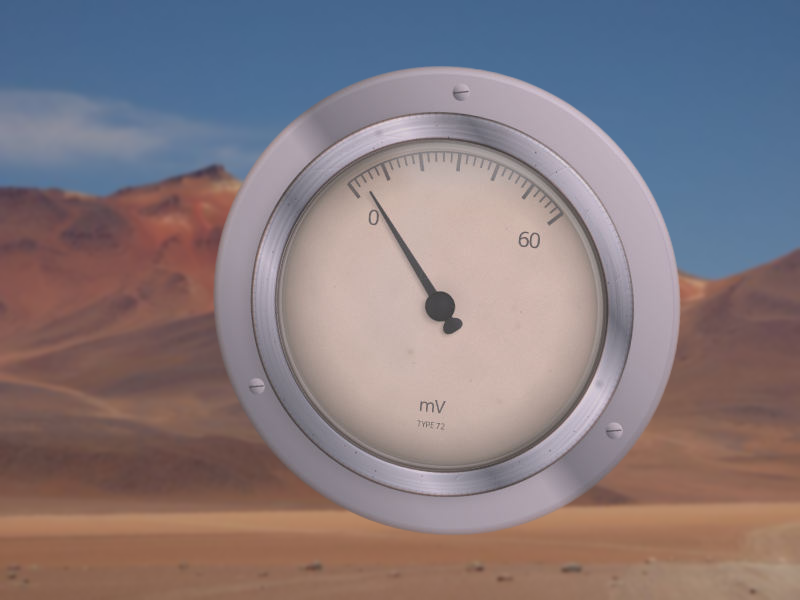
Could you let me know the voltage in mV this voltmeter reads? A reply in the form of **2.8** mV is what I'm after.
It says **4** mV
